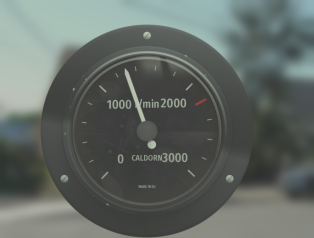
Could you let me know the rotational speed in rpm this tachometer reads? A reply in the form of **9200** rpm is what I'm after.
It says **1300** rpm
